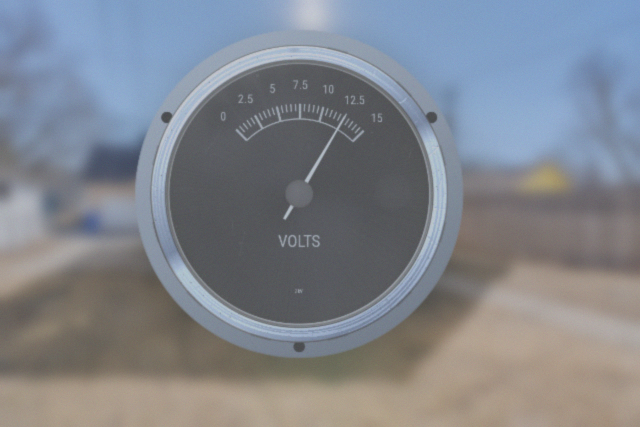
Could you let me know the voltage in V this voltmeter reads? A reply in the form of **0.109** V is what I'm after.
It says **12.5** V
